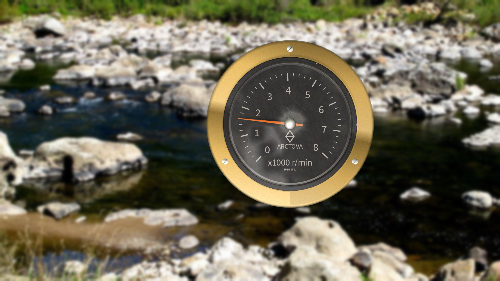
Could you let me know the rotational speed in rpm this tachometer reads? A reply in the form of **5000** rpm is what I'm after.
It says **1600** rpm
